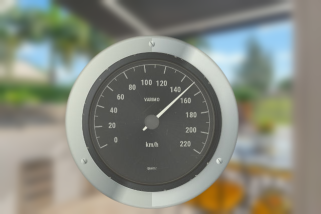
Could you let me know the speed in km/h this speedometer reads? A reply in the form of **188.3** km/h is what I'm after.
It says **150** km/h
